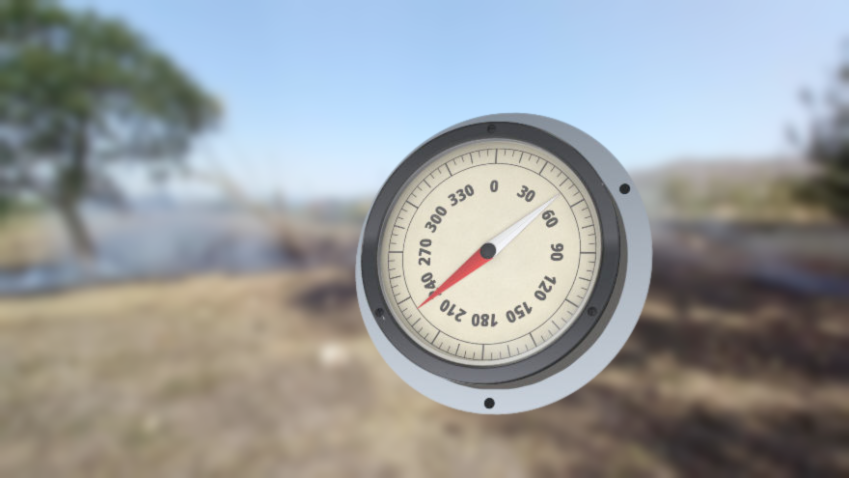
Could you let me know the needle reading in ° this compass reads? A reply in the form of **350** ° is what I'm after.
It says **230** °
